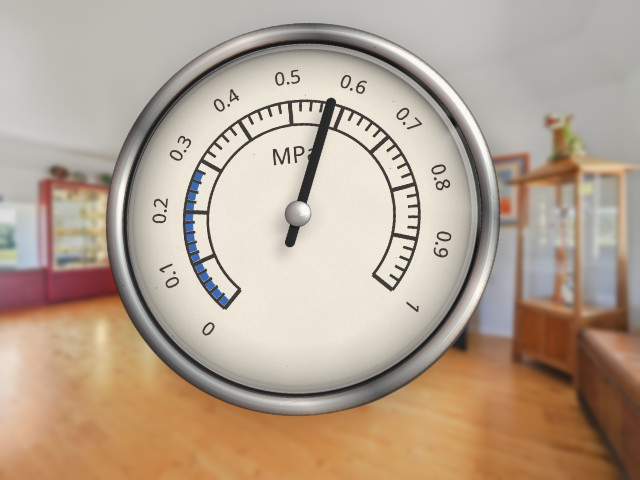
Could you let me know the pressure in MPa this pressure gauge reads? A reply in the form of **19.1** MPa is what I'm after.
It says **0.58** MPa
